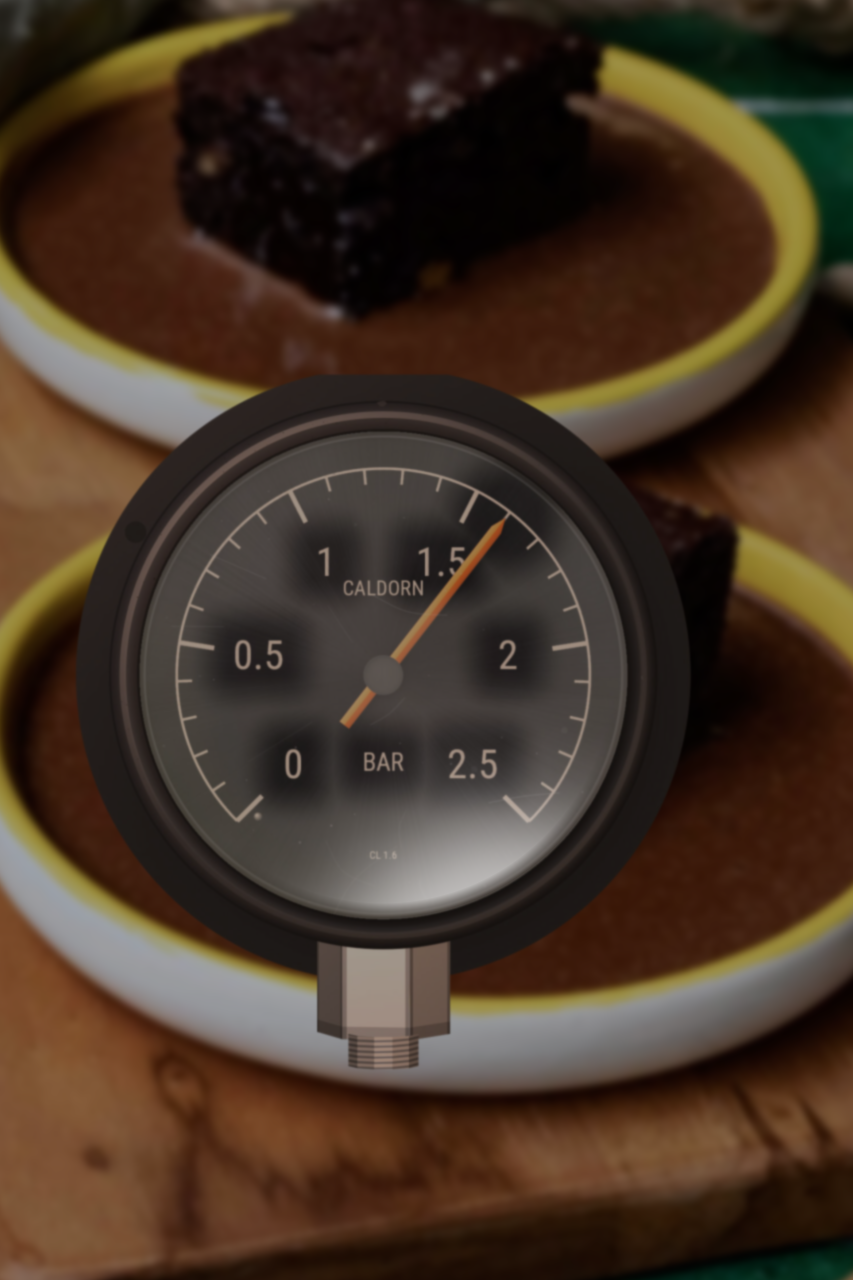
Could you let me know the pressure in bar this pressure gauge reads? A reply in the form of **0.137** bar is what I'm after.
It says **1.6** bar
